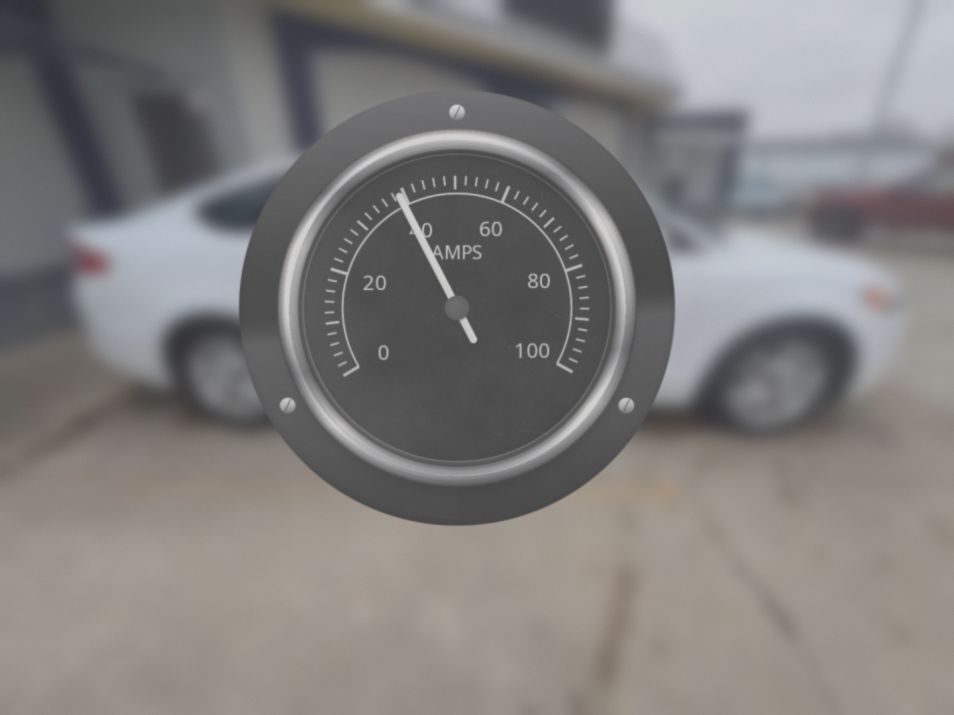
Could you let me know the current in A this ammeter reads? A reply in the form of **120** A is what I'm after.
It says **39** A
